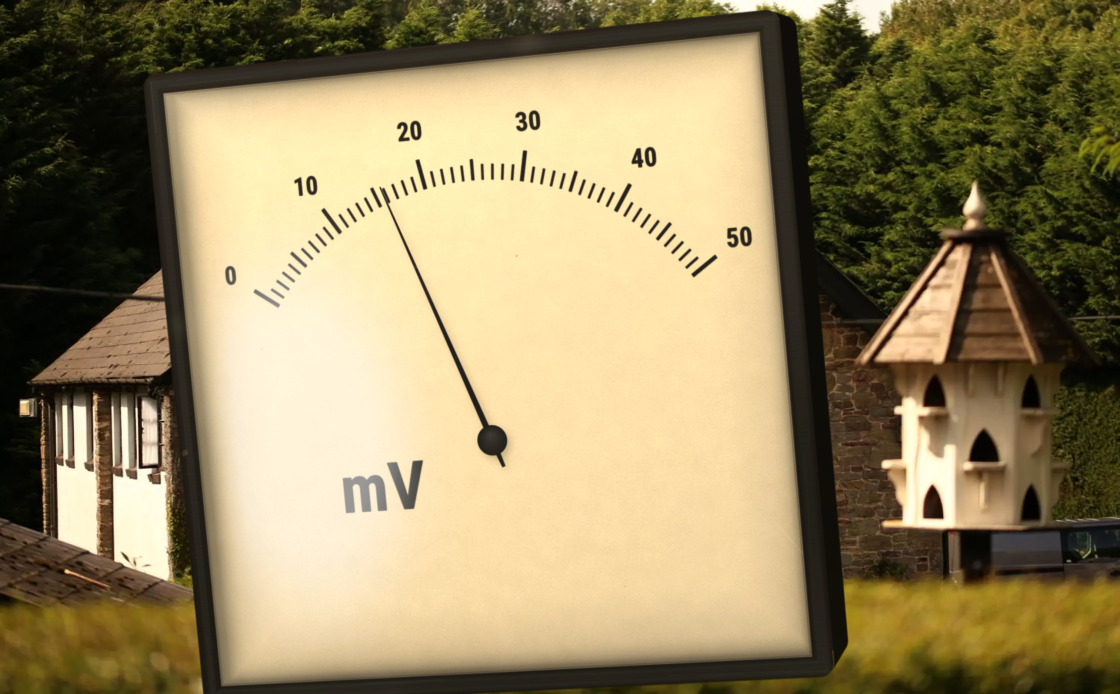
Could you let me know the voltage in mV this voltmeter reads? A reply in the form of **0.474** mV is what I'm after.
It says **16** mV
